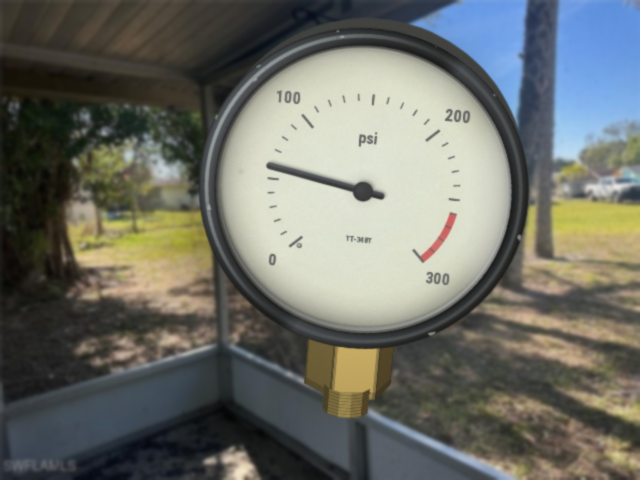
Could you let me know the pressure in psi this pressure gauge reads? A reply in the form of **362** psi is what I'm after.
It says **60** psi
